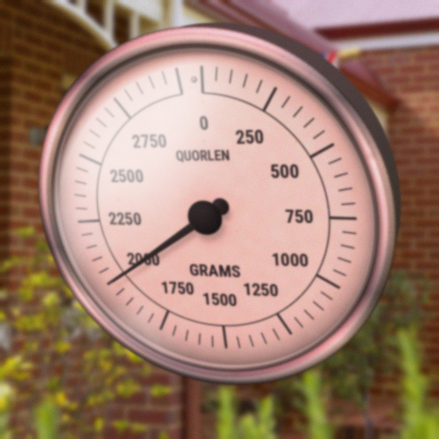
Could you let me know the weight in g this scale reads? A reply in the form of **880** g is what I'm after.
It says **2000** g
